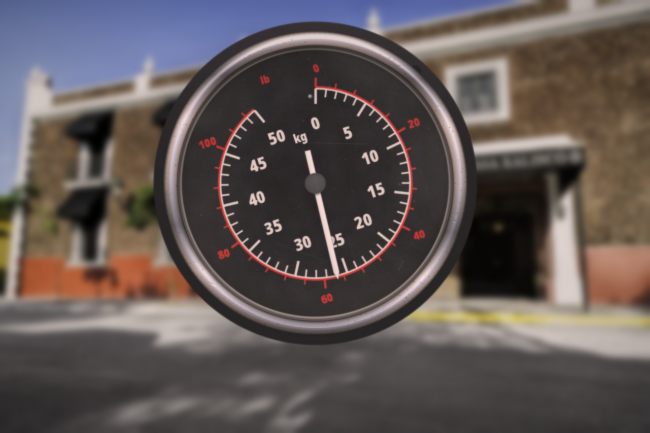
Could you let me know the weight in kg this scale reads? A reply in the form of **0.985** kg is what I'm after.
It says **26** kg
